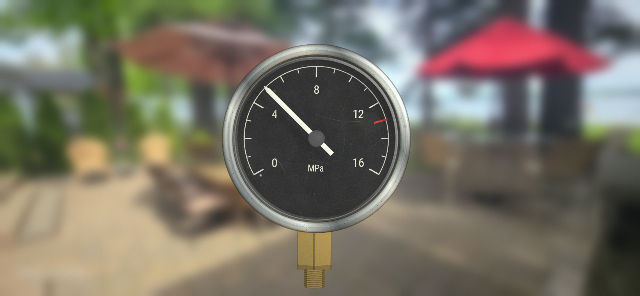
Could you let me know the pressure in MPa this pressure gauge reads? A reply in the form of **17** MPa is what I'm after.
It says **5** MPa
